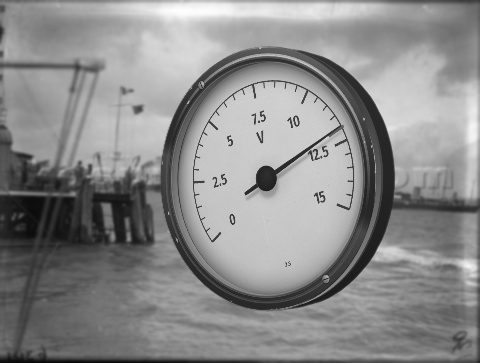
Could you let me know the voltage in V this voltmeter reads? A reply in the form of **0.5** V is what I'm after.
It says **12** V
